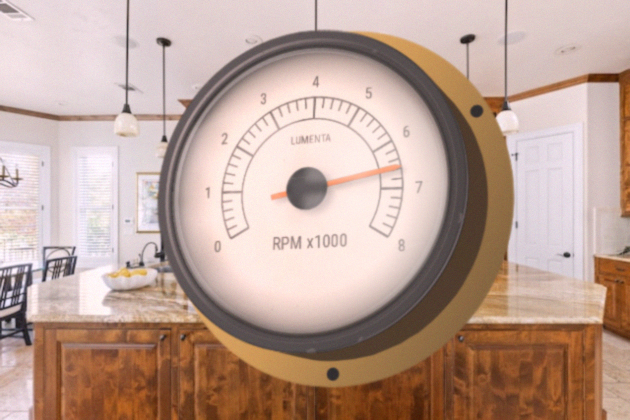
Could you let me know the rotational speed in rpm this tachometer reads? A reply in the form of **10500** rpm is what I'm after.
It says **6600** rpm
